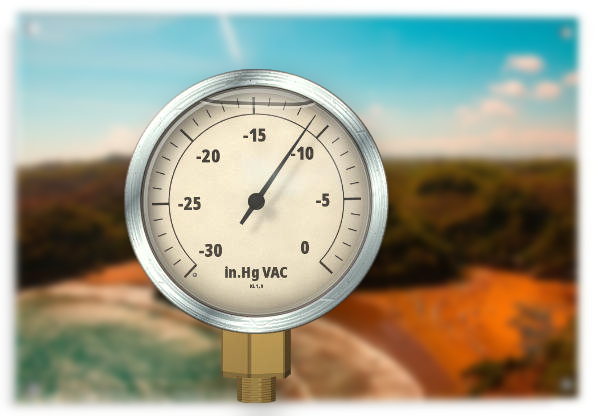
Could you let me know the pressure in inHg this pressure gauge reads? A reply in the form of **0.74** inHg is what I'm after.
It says **-11** inHg
